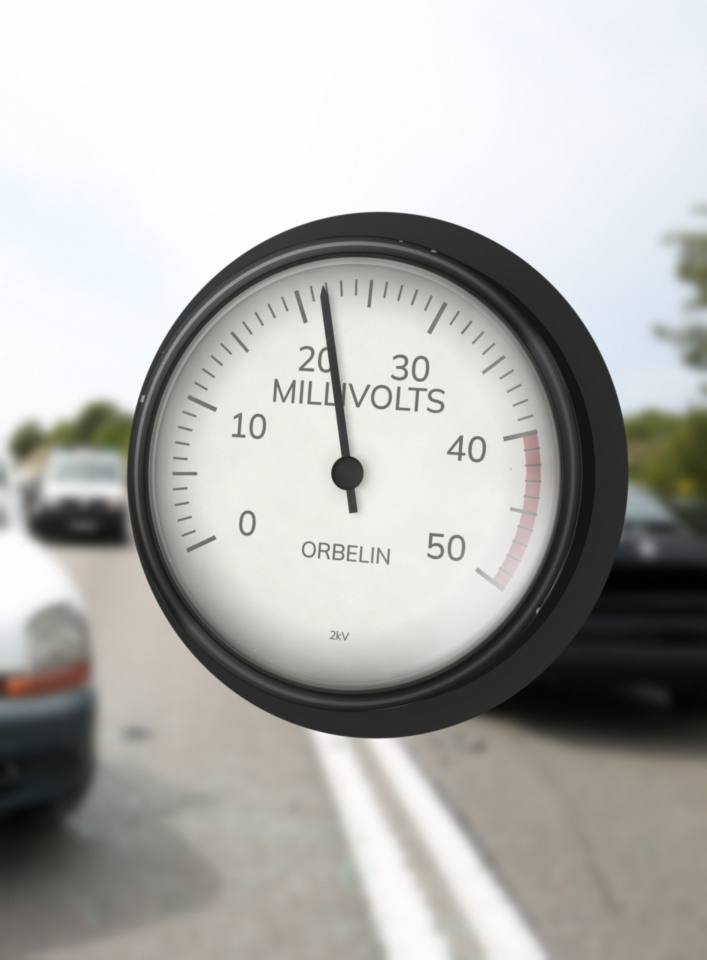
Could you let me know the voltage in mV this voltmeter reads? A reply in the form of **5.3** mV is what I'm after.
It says **22** mV
